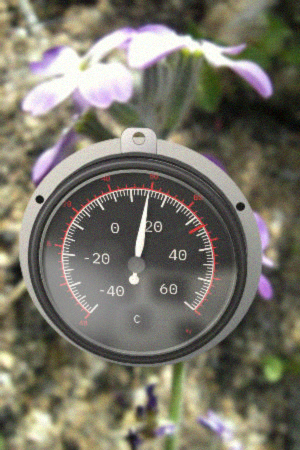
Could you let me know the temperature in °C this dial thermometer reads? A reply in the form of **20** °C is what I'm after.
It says **15** °C
